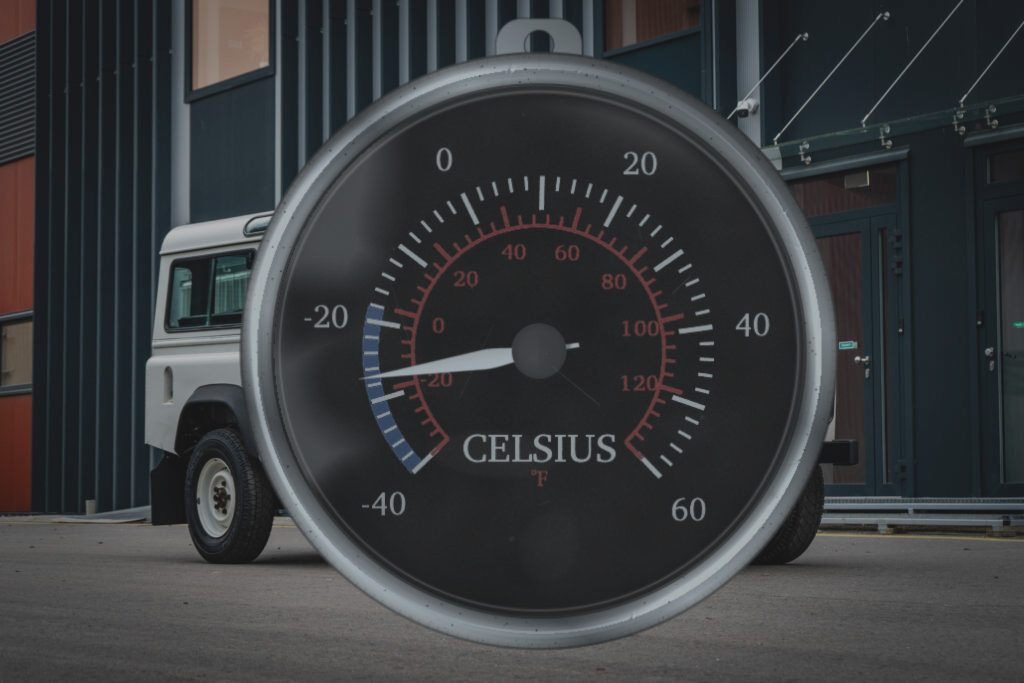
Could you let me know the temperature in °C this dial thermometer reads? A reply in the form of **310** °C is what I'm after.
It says **-27** °C
